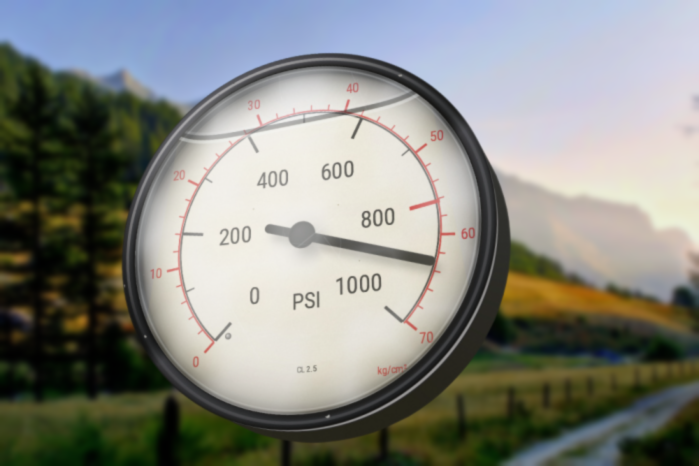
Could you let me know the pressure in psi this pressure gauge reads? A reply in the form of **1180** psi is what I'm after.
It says **900** psi
